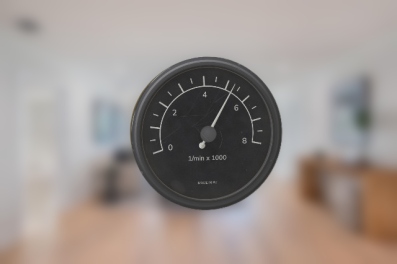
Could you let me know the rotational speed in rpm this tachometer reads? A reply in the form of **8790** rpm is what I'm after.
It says **5250** rpm
